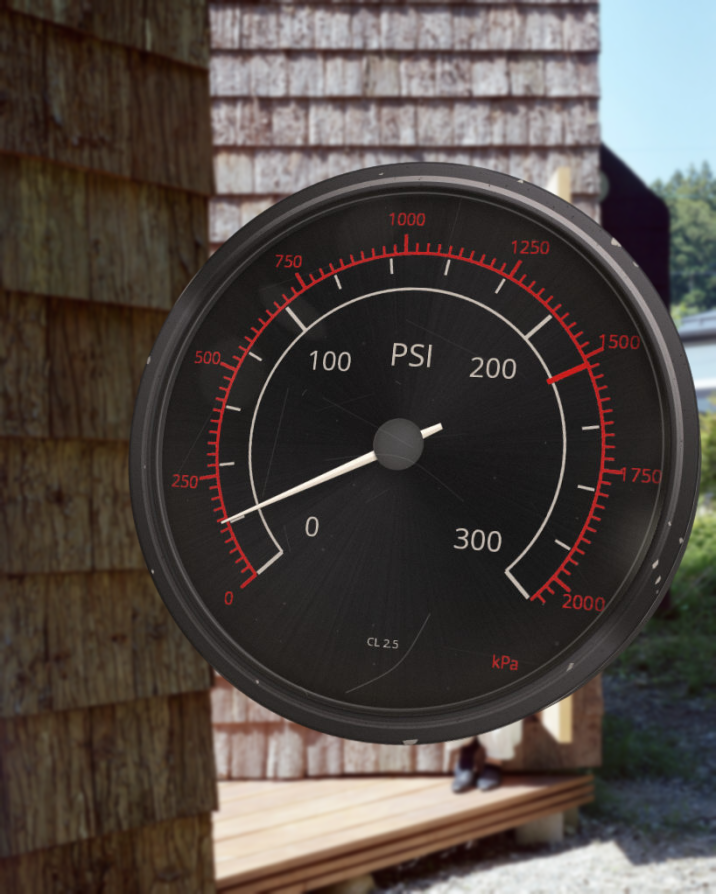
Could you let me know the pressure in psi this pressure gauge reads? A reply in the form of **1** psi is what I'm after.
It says **20** psi
